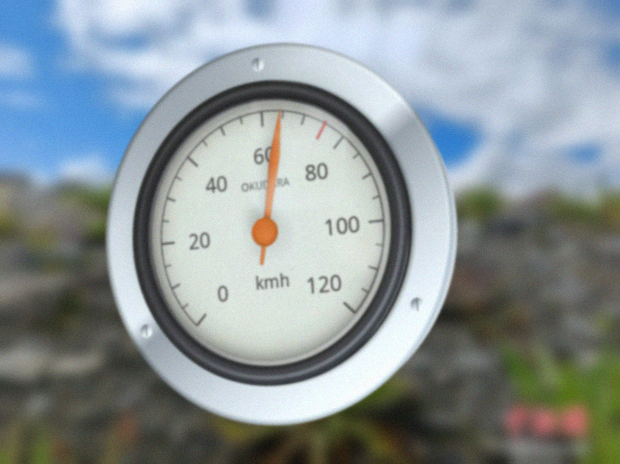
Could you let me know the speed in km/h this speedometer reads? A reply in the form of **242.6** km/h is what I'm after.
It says **65** km/h
